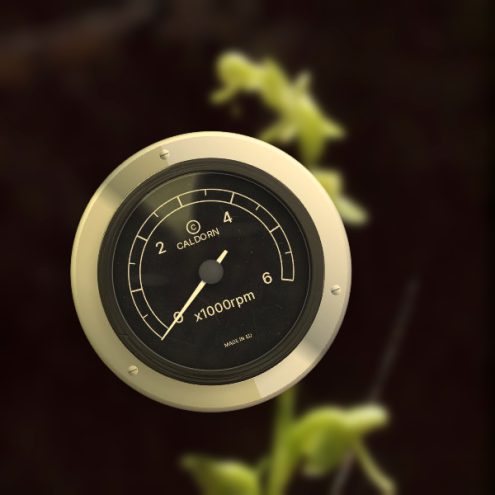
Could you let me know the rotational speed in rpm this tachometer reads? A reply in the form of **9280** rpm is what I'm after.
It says **0** rpm
